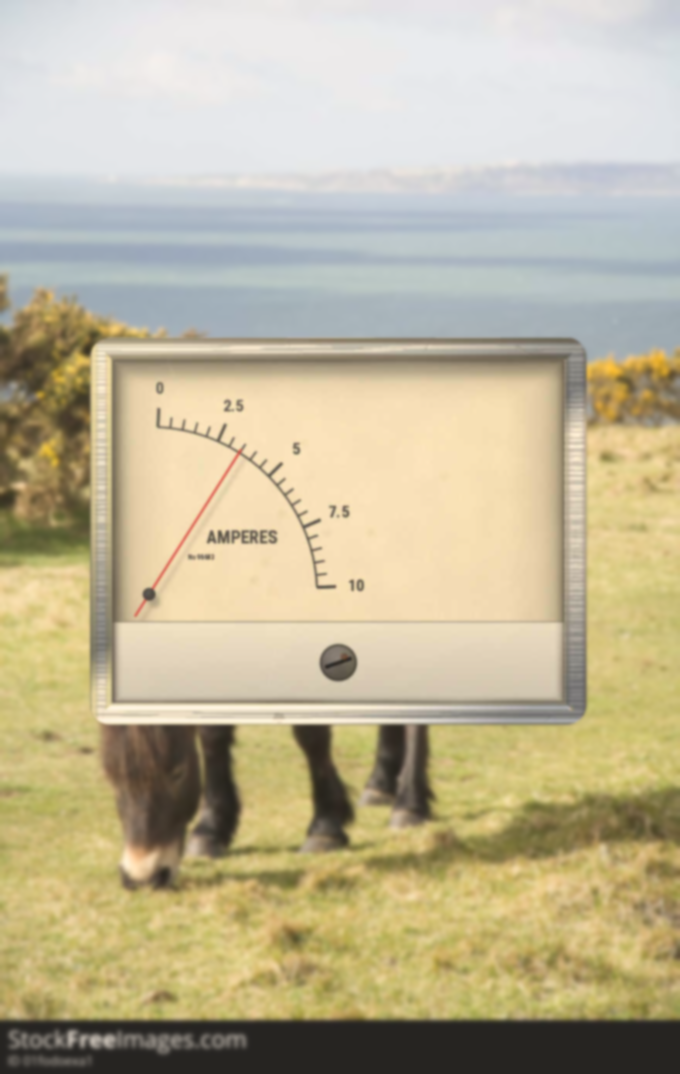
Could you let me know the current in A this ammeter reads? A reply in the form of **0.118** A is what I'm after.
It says **3.5** A
